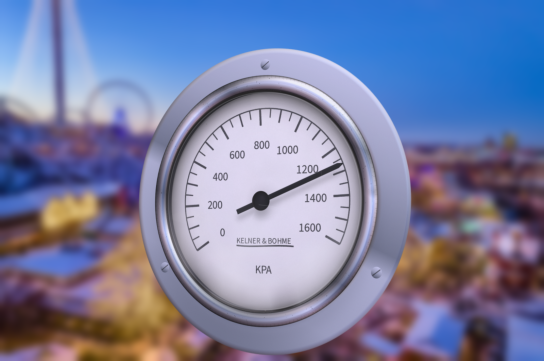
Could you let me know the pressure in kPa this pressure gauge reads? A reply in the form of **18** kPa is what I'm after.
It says **1275** kPa
